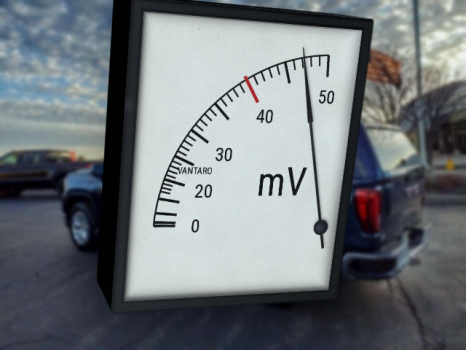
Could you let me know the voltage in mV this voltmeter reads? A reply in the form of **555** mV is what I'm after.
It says **47** mV
